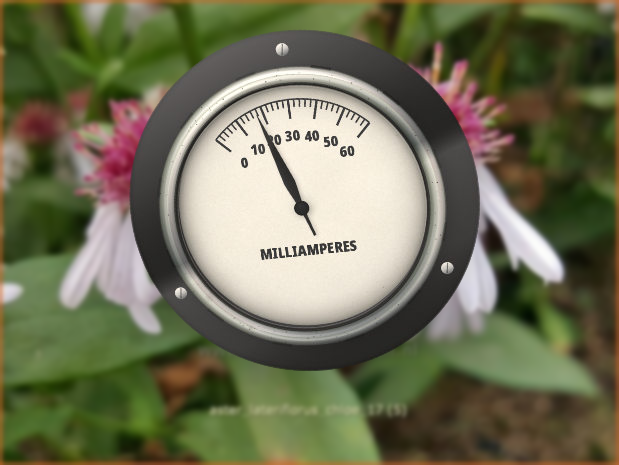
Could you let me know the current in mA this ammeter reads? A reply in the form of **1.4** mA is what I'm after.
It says **18** mA
